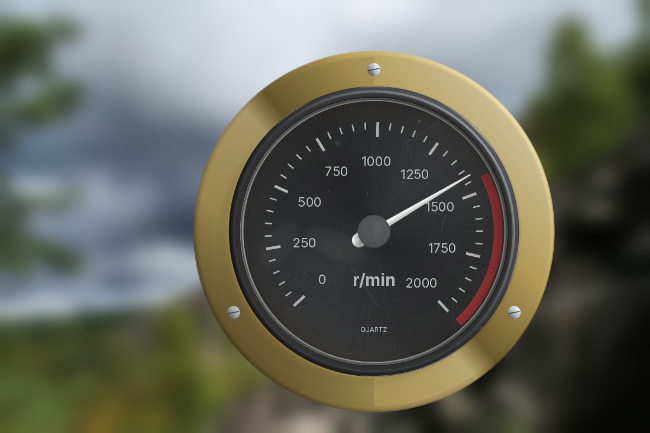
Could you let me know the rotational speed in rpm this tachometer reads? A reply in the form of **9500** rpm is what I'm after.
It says **1425** rpm
